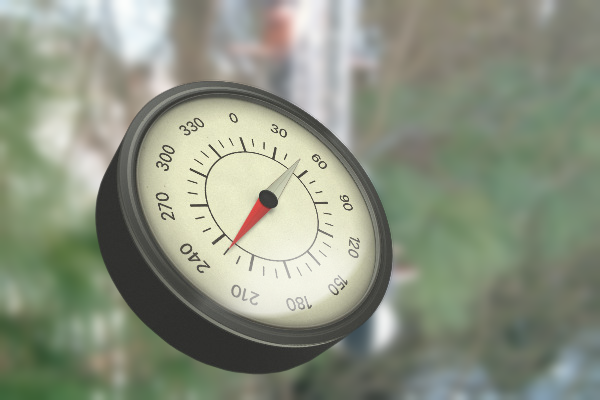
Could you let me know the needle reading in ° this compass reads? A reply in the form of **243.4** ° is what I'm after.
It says **230** °
